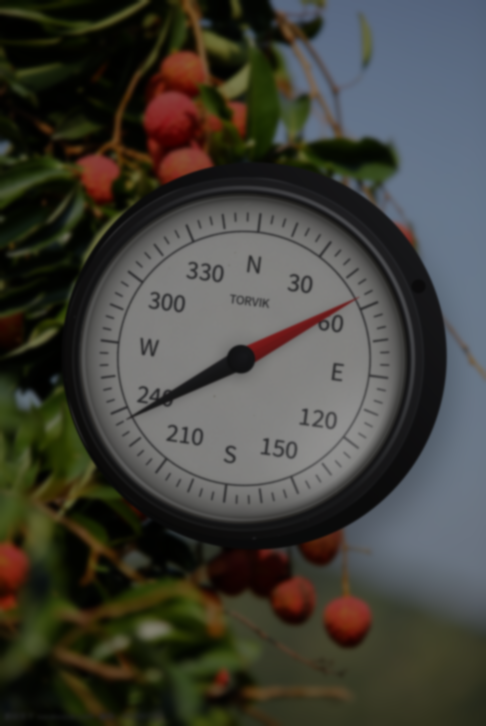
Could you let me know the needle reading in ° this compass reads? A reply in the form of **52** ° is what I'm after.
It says **55** °
